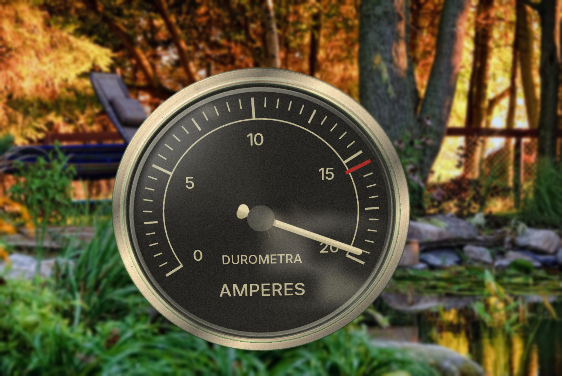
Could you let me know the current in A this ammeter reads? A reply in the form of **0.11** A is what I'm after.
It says **19.5** A
